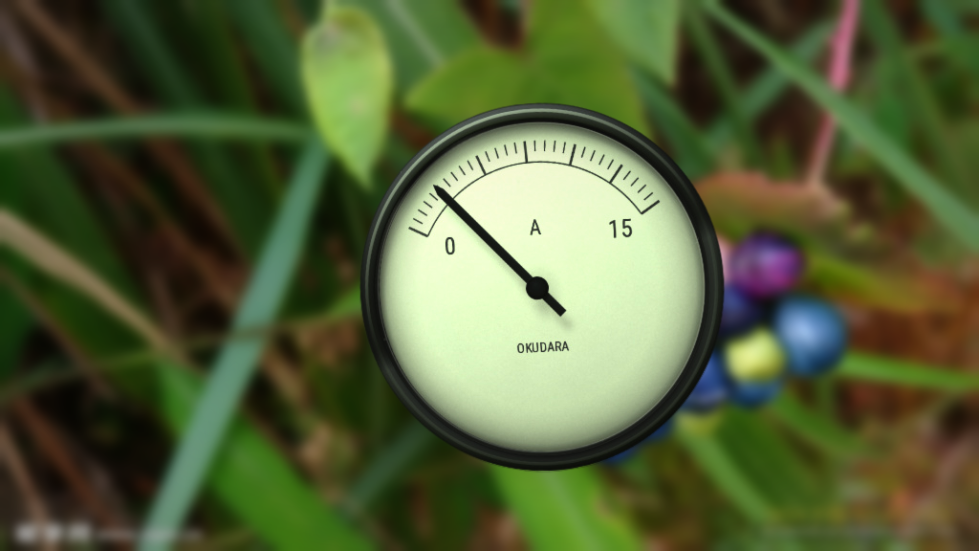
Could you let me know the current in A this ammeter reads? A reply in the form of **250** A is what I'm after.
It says **2.5** A
